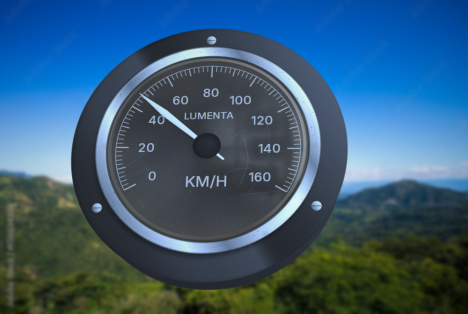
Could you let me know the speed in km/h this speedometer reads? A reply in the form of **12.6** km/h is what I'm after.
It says **46** km/h
